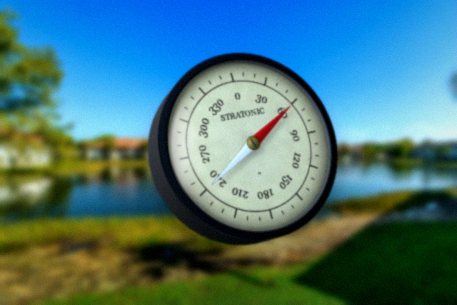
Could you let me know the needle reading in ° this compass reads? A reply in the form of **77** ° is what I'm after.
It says **60** °
